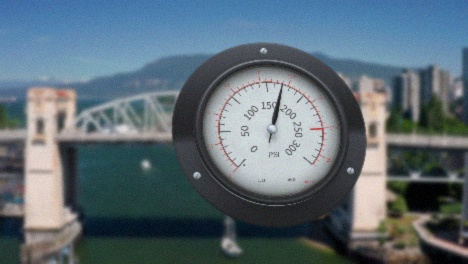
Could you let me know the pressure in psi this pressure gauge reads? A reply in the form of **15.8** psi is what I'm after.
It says **170** psi
